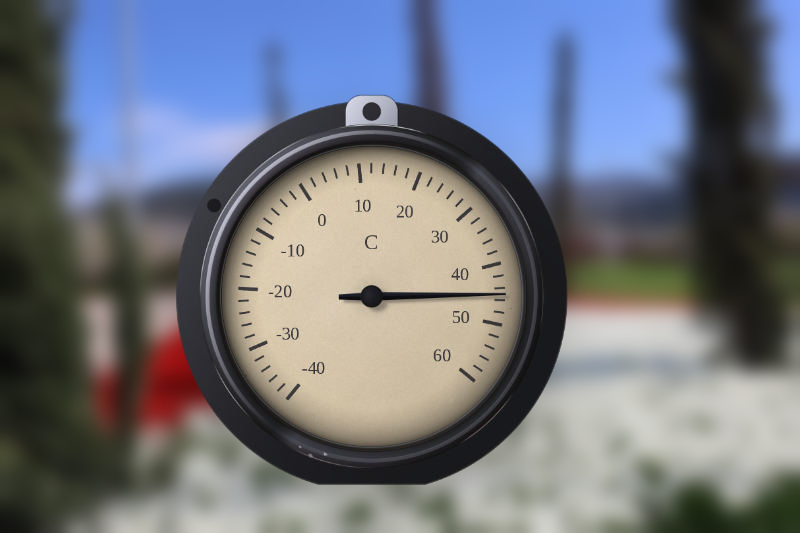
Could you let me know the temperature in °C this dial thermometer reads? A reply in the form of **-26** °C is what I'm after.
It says **45** °C
